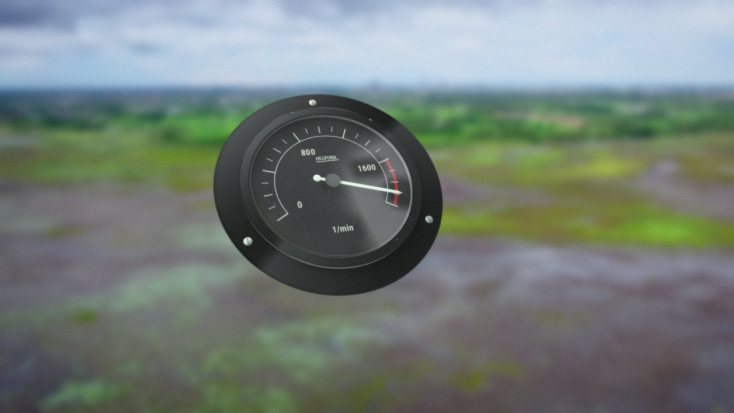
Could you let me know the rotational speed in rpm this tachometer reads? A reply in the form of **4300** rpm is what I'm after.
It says **1900** rpm
